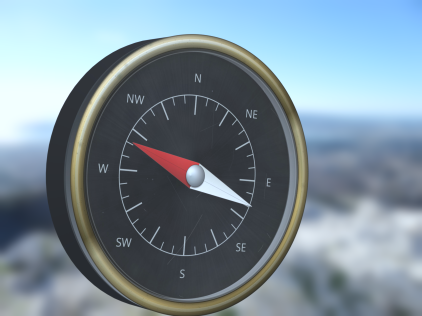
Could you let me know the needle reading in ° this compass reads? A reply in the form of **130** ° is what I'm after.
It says **290** °
